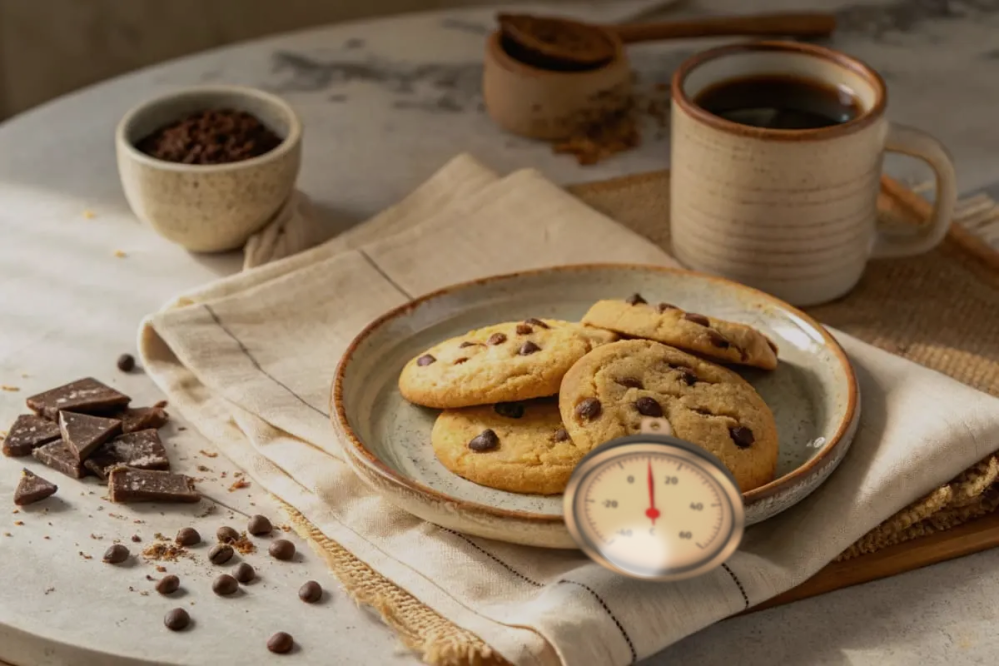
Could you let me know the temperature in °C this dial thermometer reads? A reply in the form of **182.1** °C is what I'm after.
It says **10** °C
